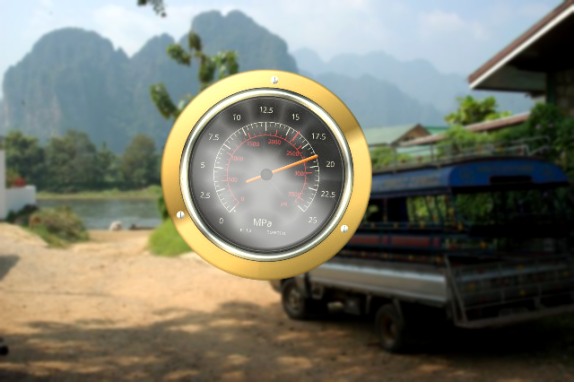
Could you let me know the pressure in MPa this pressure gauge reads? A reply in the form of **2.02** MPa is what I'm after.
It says **19** MPa
